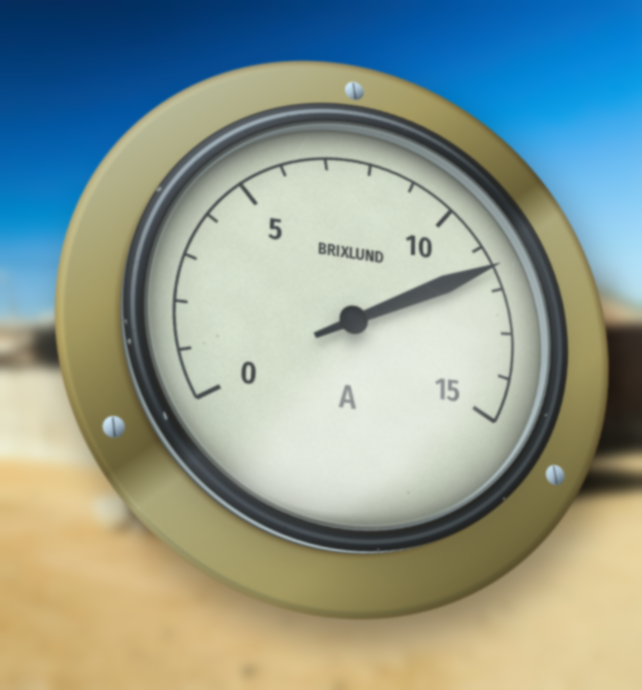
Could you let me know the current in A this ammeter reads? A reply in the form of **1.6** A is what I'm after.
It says **11.5** A
